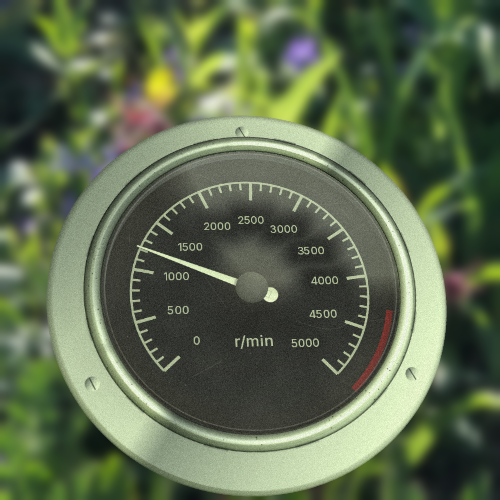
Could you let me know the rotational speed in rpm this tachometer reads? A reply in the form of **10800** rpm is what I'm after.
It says **1200** rpm
